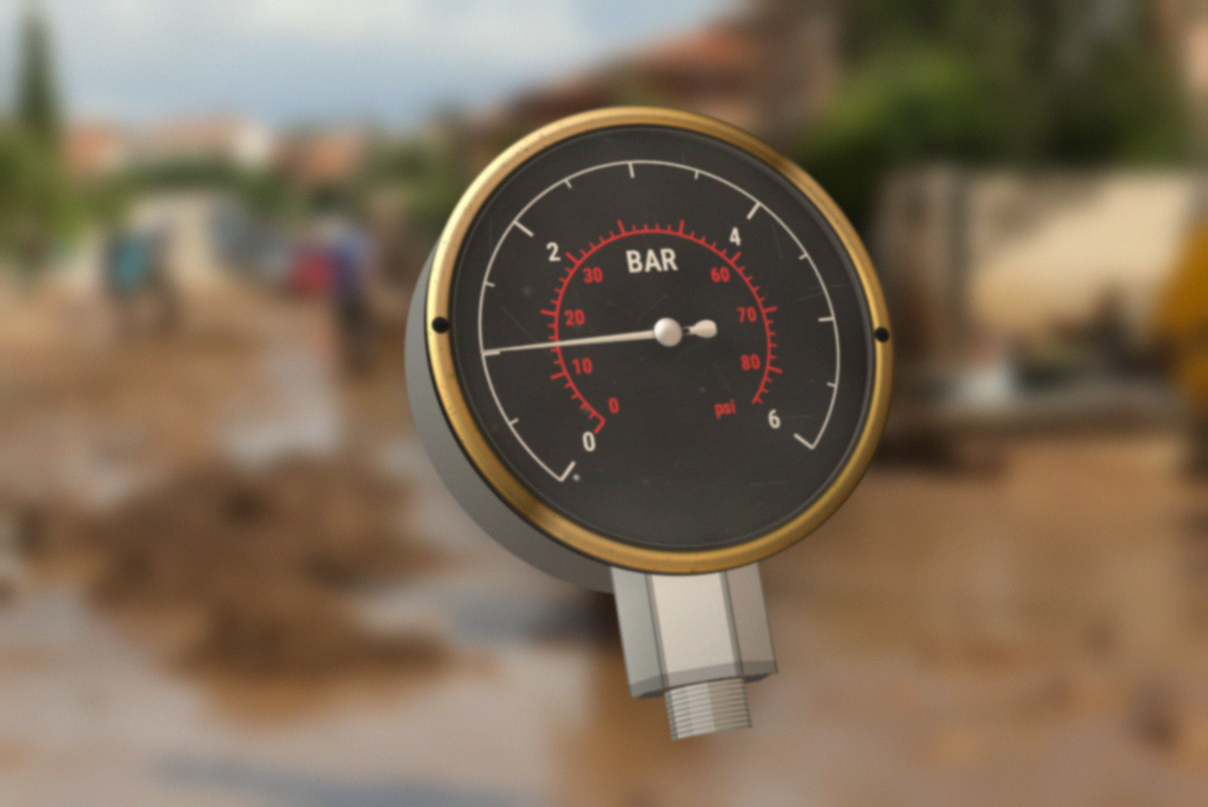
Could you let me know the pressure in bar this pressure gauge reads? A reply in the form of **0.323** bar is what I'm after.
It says **1** bar
